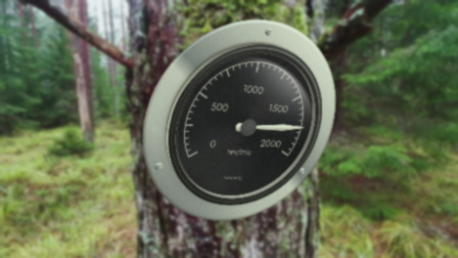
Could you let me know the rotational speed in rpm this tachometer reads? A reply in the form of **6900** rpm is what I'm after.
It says **1750** rpm
